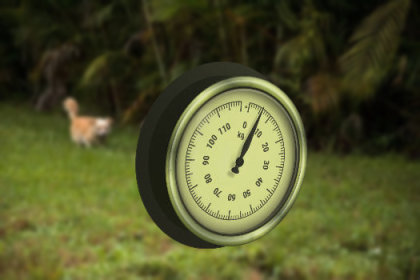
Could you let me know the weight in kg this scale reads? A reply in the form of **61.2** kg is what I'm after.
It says **5** kg
